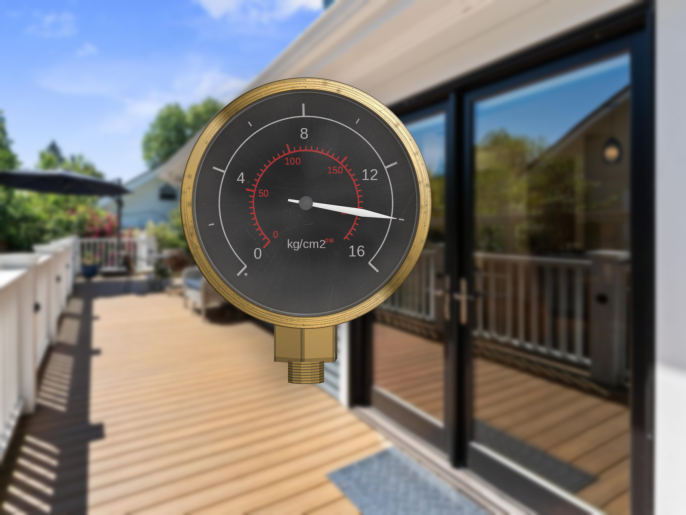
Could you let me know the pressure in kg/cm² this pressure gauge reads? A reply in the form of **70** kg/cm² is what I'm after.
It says **14** kg/cm²
